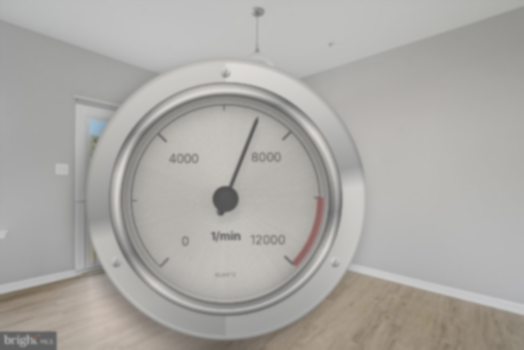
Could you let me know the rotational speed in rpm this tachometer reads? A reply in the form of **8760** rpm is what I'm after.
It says **7000** rpm
